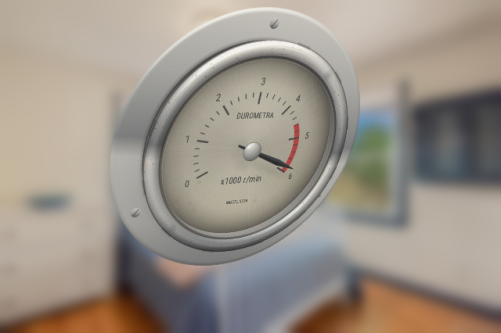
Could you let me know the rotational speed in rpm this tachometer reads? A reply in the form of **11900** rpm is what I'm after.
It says **5800** rpm
